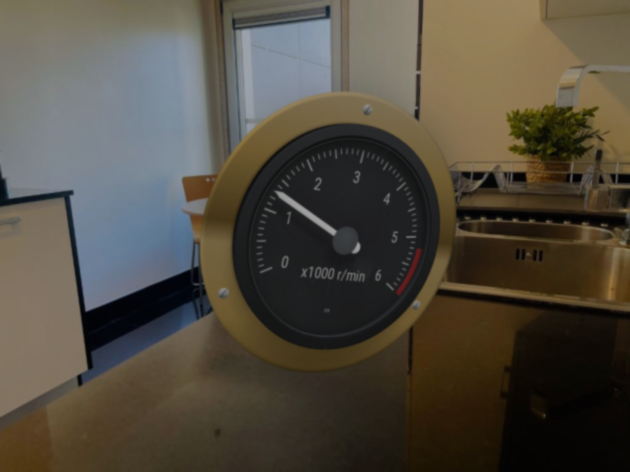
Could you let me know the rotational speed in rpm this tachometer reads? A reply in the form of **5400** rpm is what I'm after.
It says **1300** rpm
